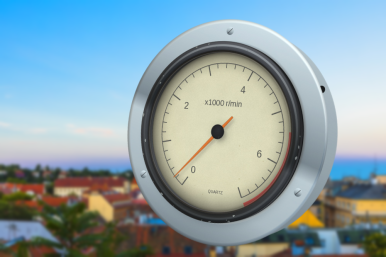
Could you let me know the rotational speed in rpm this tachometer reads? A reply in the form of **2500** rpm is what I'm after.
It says **200** rpm
